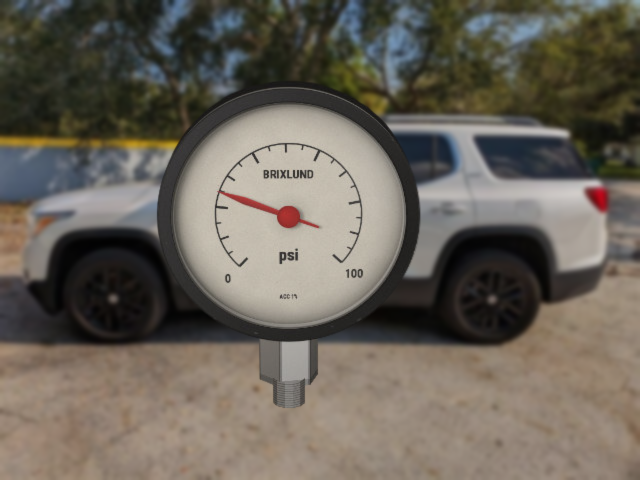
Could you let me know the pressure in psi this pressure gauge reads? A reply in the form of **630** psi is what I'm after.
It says **25** psi
